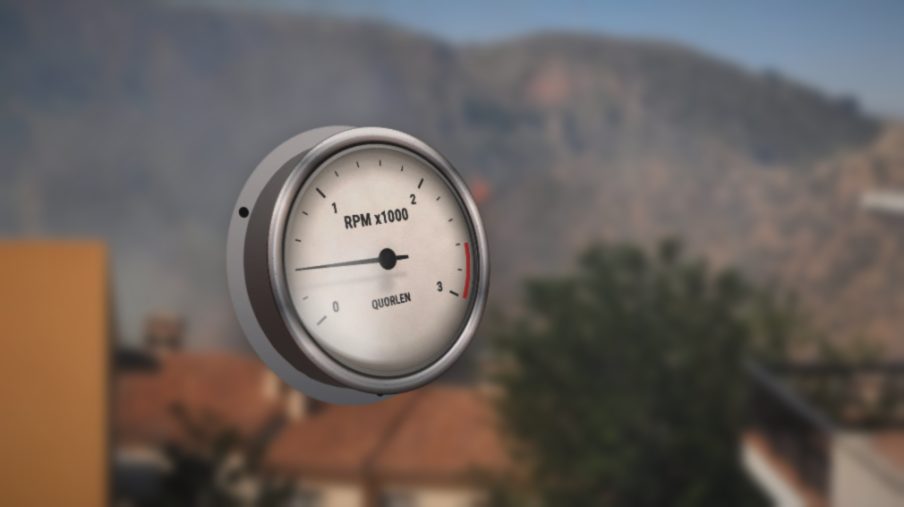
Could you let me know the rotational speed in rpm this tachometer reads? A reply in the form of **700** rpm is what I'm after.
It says **400** rpm
